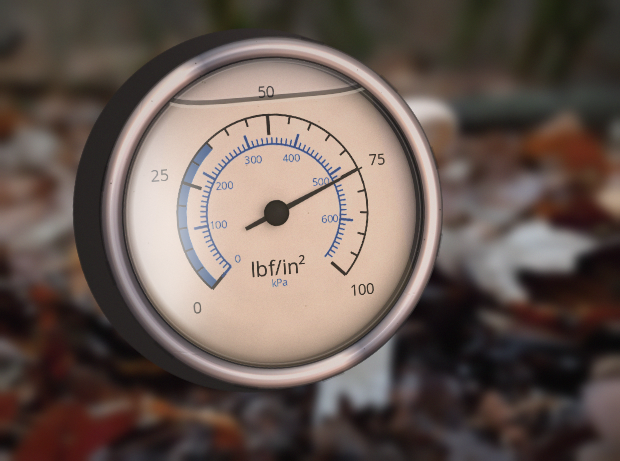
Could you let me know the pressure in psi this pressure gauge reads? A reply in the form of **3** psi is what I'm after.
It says **75** psi
